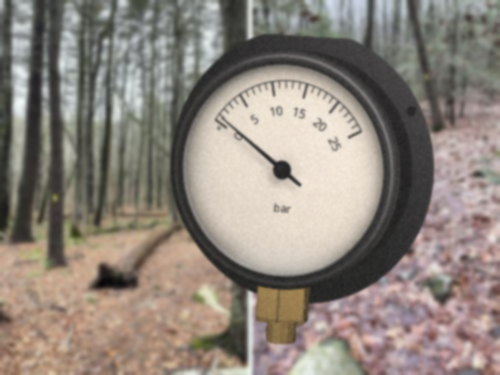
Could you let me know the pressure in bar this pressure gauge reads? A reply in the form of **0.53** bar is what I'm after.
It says **1** bar
